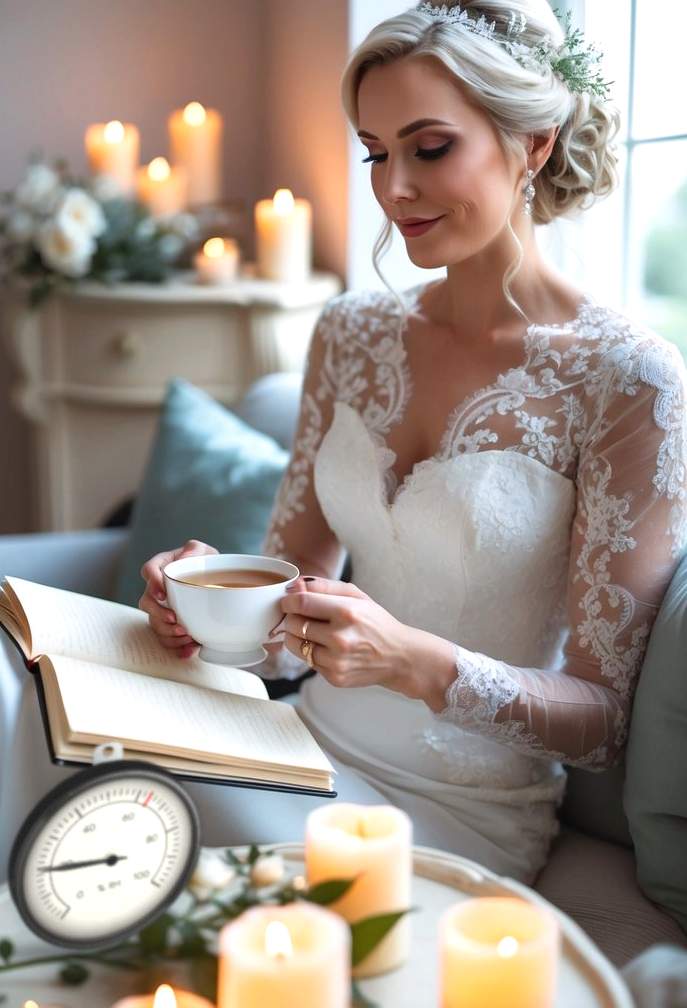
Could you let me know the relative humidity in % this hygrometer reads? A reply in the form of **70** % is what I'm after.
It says **20** %
